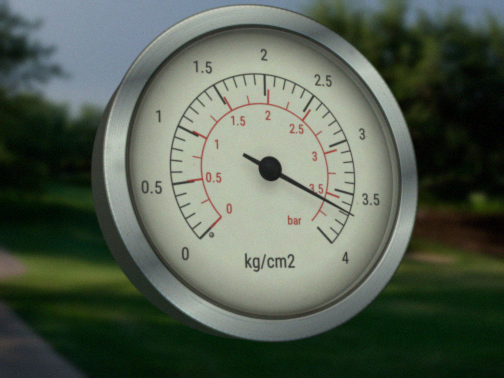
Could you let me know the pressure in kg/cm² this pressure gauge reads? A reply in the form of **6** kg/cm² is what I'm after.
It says **3.7** kg/cm²
